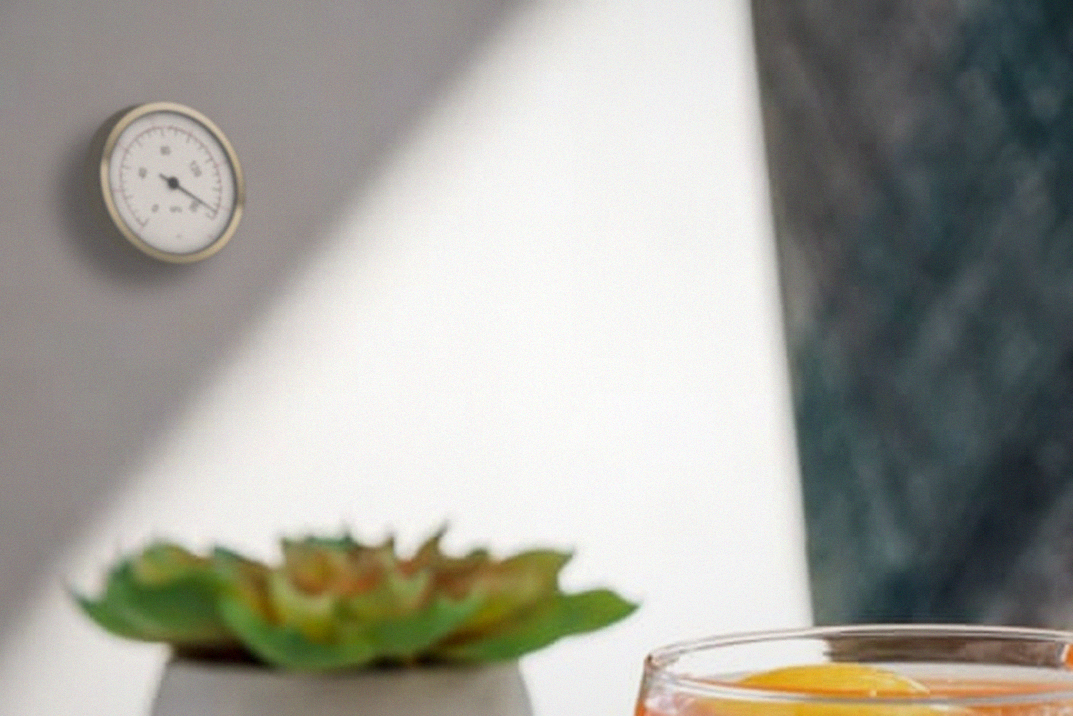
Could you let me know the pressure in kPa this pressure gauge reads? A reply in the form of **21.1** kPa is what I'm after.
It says **155** kPa
